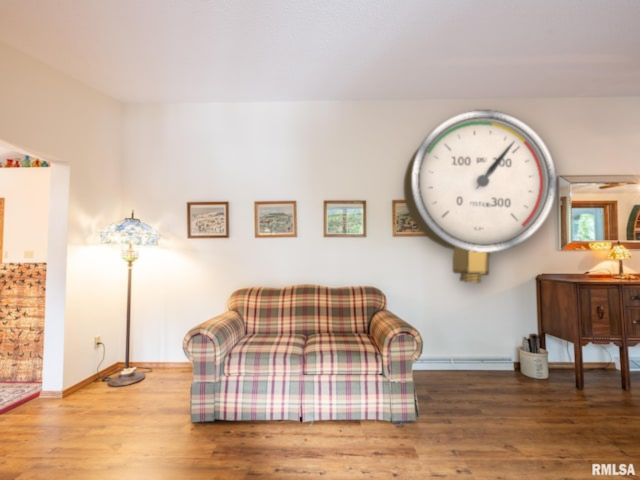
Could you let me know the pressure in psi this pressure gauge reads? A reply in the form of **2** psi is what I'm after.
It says **190** psi
